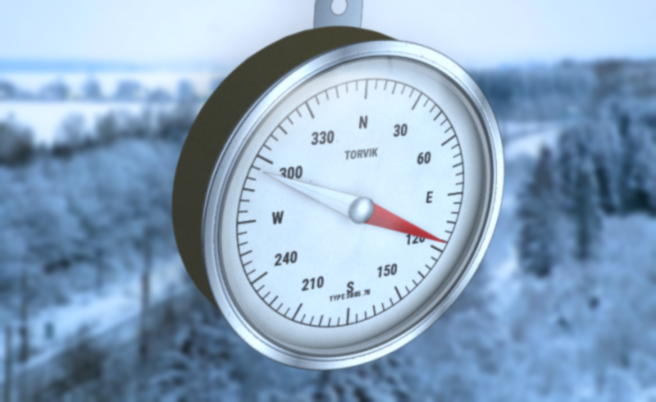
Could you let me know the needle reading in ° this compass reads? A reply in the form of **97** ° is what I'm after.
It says **115** °
